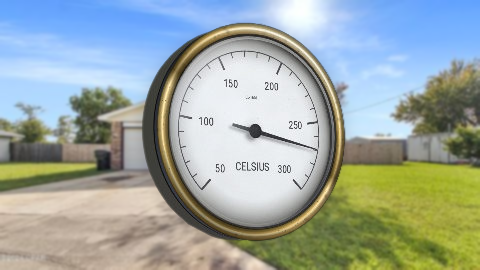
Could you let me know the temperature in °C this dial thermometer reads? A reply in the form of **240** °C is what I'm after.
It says **270** °C
